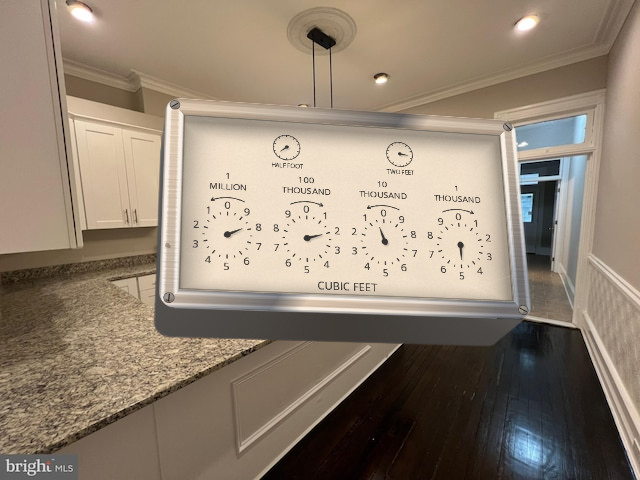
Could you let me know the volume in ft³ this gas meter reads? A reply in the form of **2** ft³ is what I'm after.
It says **820500** ft³
